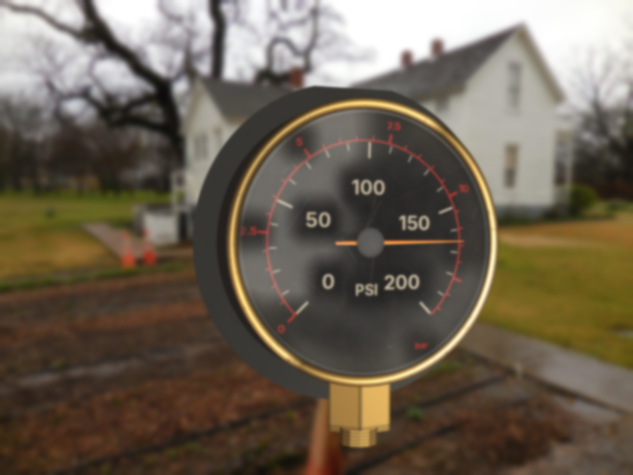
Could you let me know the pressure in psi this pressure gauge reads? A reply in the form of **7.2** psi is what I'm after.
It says **165** psi
